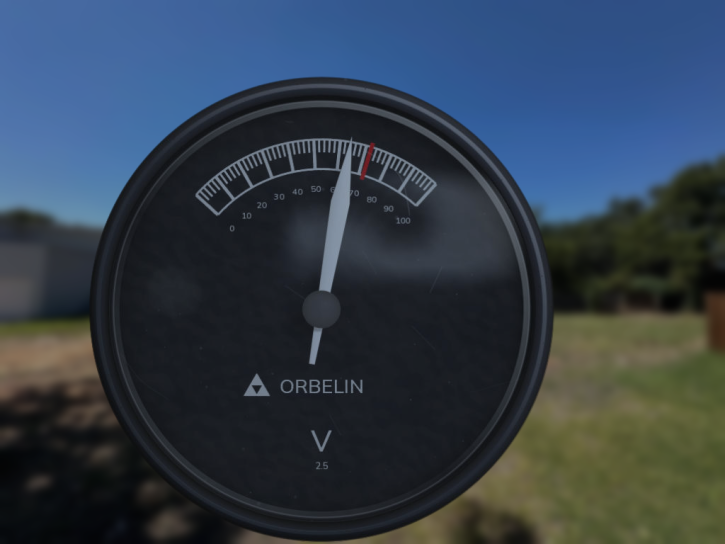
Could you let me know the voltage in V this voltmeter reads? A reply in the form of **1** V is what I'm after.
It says **64** V
